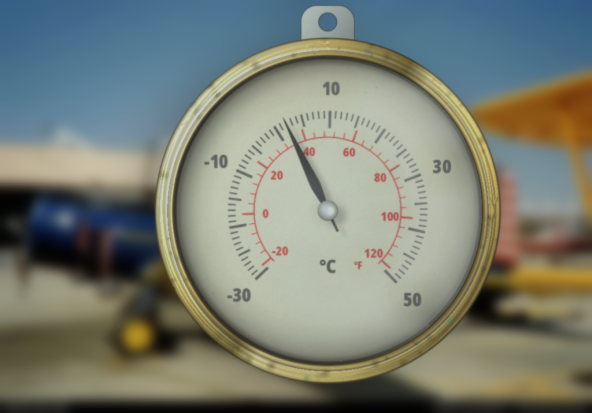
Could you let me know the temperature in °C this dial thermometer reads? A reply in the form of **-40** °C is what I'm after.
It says **2** °C
